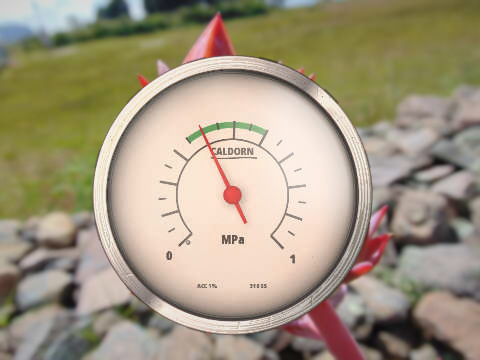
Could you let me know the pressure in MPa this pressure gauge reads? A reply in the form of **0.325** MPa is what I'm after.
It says **0.4** MPa
